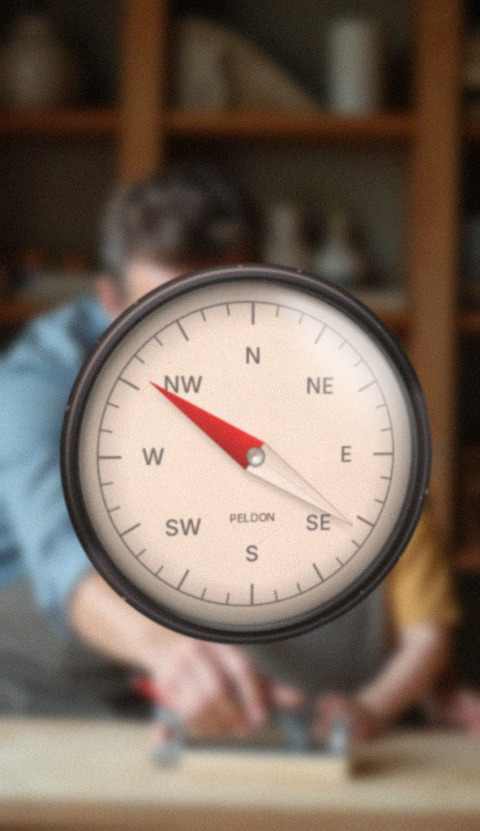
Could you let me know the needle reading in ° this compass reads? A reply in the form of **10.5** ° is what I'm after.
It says **305** °
